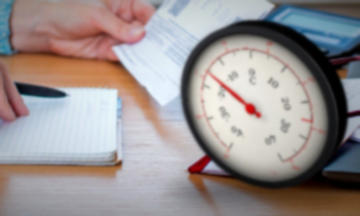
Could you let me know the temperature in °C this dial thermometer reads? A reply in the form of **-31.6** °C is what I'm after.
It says **-15** °C
